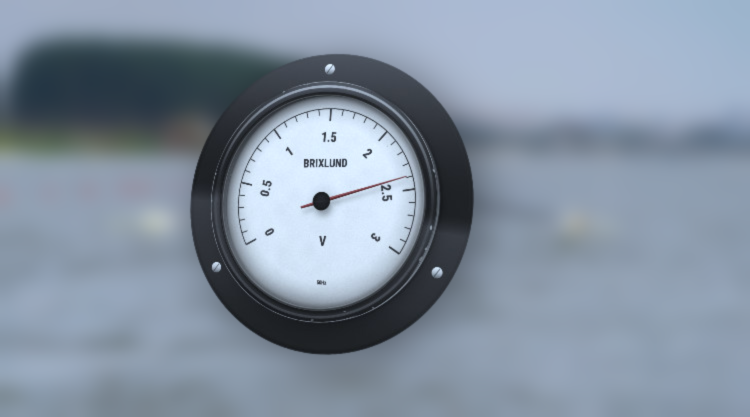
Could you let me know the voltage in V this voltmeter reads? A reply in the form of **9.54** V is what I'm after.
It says **2.4** V
